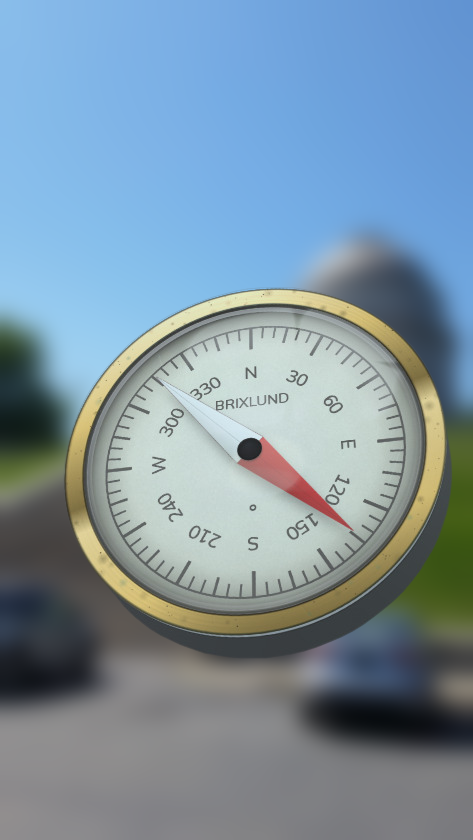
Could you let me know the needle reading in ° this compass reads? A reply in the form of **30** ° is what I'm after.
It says **135** °
